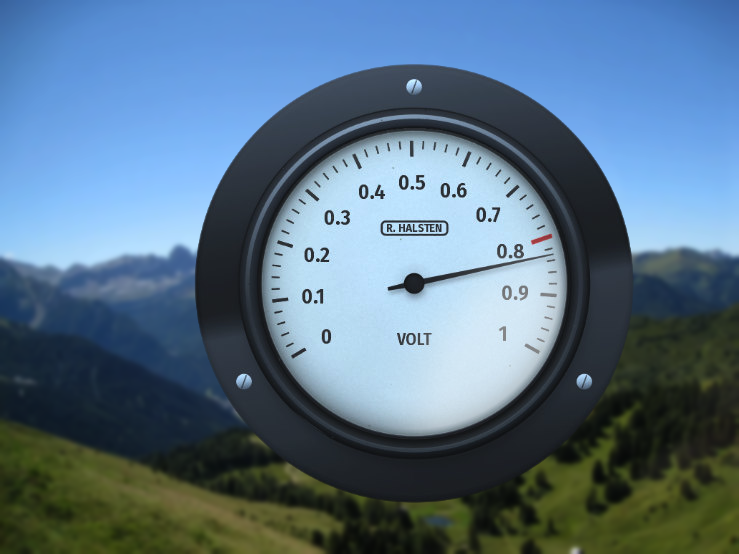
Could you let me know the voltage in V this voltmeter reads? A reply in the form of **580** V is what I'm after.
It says **0.83** V
